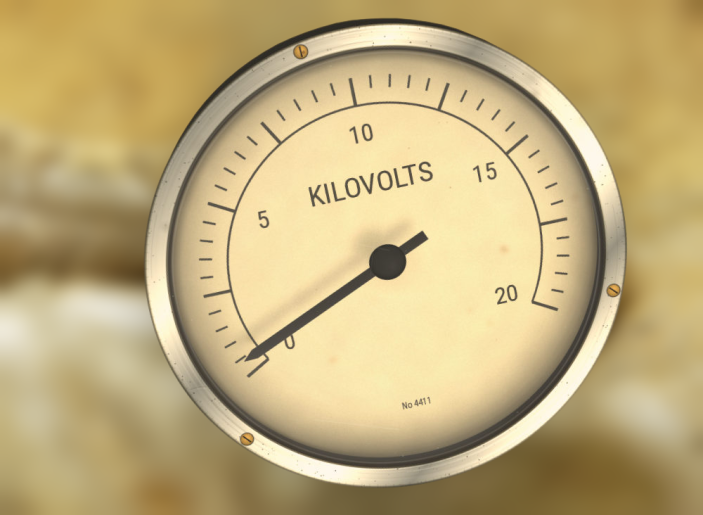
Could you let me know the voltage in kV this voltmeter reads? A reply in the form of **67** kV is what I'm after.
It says **0.5** kV
